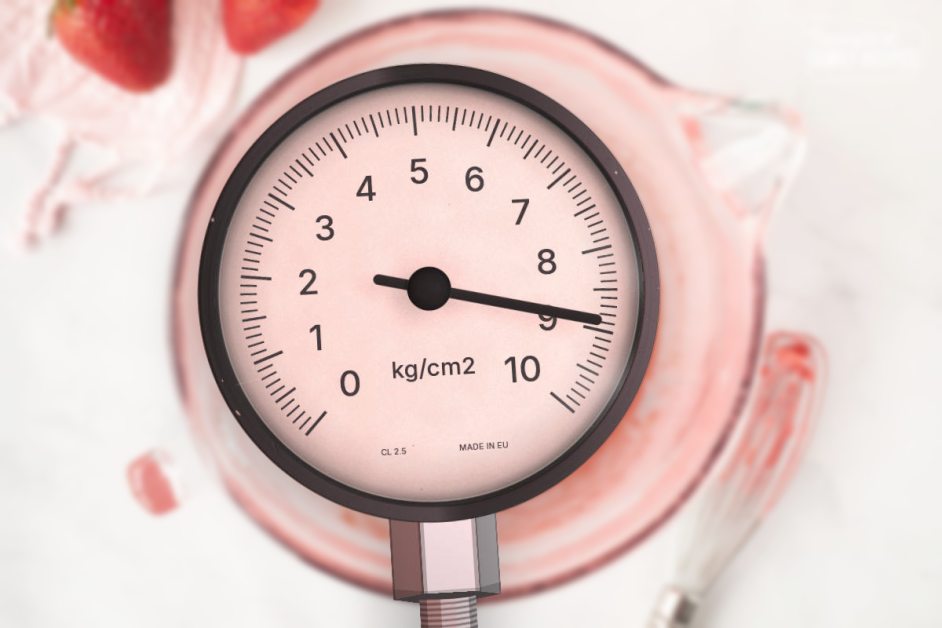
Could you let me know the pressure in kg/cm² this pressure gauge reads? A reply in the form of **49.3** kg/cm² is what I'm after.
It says **8.9** kg/cm²
